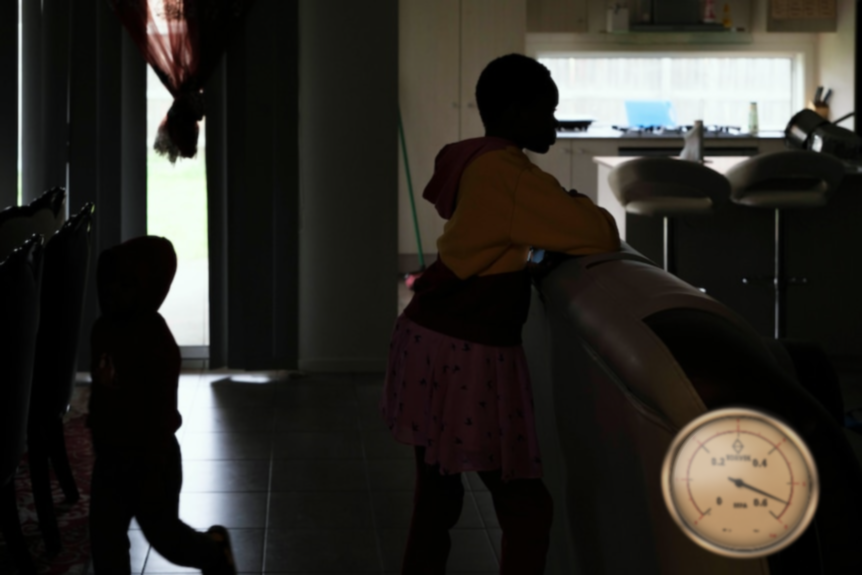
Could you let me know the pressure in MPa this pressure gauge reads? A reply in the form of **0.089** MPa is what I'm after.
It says **0.55** MPa
